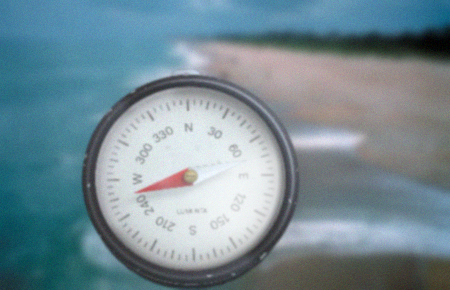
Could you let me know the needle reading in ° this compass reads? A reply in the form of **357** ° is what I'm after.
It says **255** °
